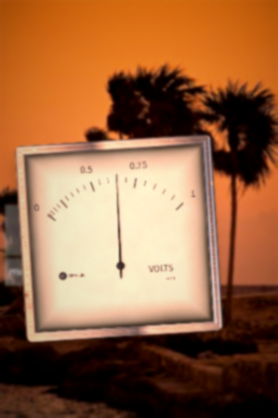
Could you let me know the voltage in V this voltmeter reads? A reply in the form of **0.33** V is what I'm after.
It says **0.65** V
